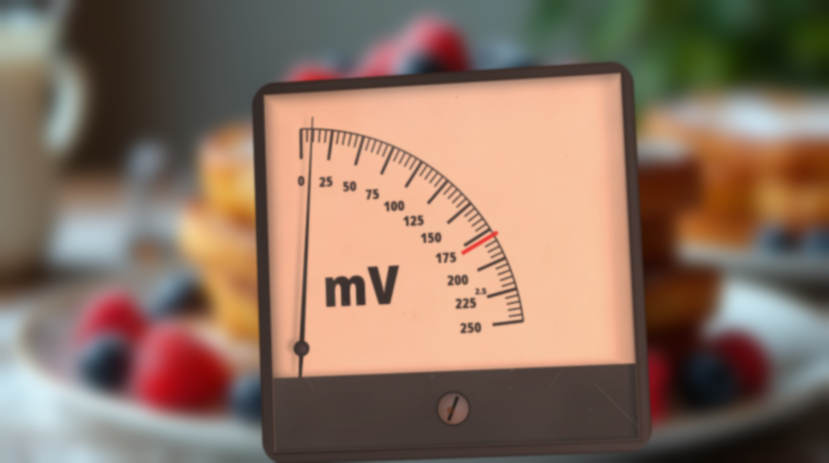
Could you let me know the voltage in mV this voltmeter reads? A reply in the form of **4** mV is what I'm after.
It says **10** mV
